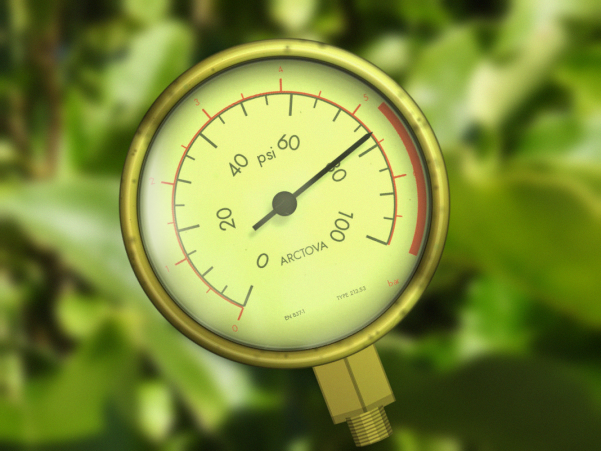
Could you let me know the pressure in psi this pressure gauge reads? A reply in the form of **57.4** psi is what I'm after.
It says **77.5** psi
